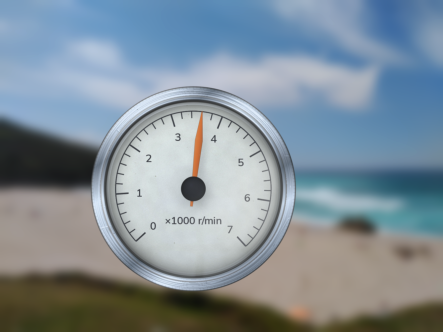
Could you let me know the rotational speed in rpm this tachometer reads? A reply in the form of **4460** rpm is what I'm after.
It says **3600** rpm
